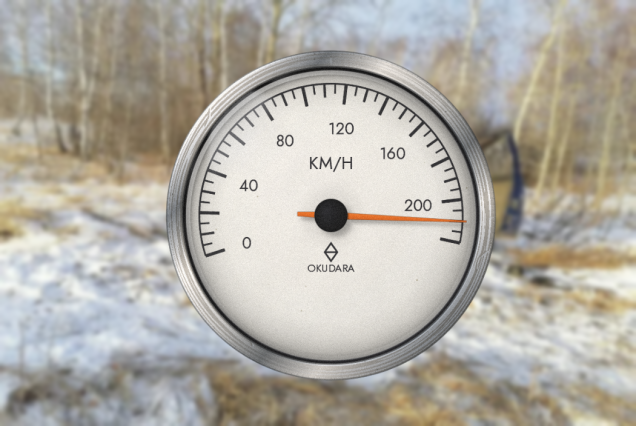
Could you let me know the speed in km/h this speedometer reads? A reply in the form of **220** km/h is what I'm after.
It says **210** km/h
